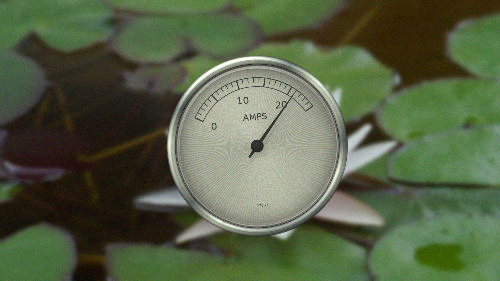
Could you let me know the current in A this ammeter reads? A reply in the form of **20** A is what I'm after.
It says **21** A
